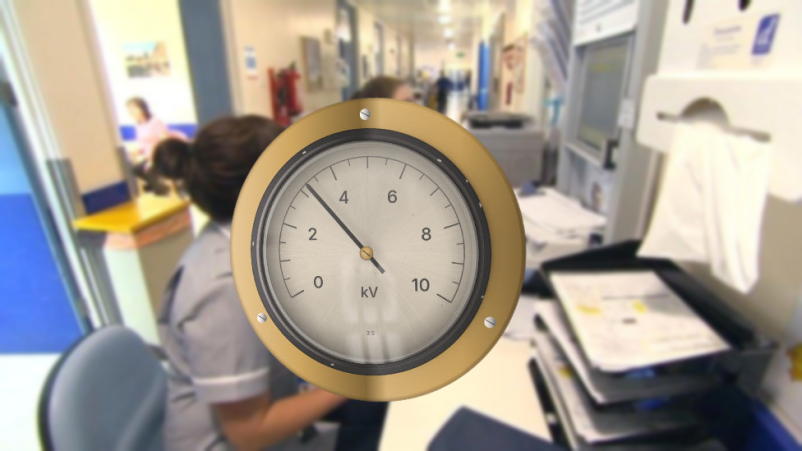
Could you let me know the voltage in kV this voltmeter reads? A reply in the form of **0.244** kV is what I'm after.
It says **3.25** kV
